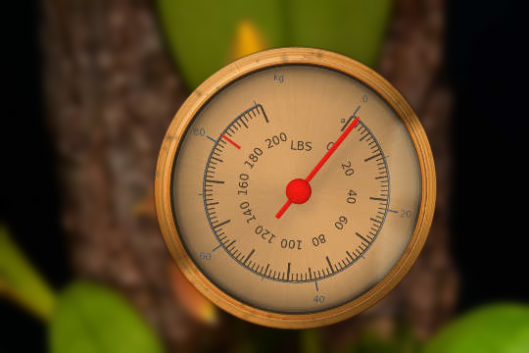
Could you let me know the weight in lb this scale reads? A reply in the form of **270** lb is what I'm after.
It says **2** lb
